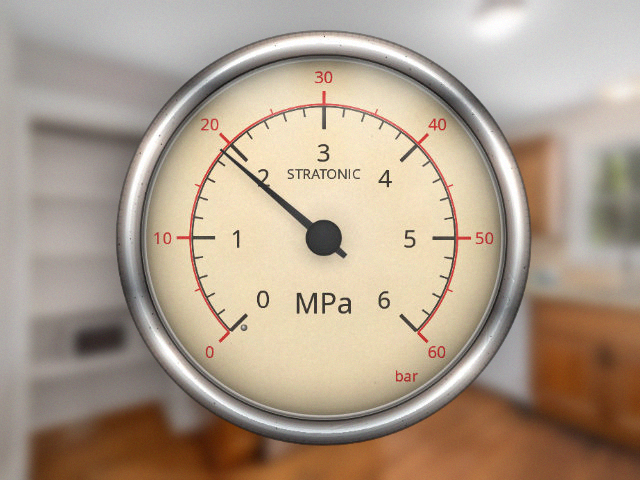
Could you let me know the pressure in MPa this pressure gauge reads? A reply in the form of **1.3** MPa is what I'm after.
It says **1.9** MPa
